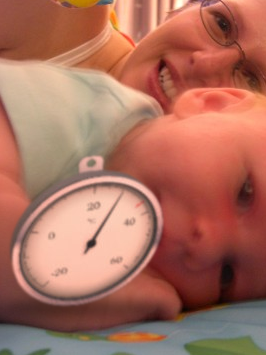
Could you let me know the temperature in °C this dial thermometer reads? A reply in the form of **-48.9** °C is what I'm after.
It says **28** °C
